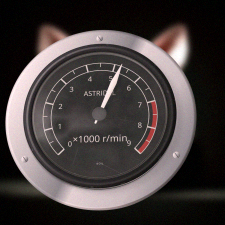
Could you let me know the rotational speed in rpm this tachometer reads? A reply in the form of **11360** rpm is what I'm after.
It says **5250** rpm
